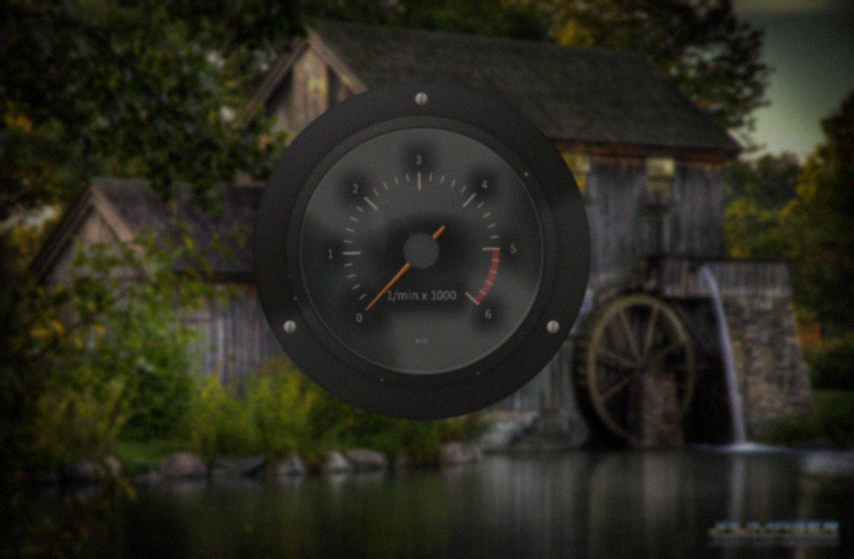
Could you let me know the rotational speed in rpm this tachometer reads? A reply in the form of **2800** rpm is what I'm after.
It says **0** rpm
